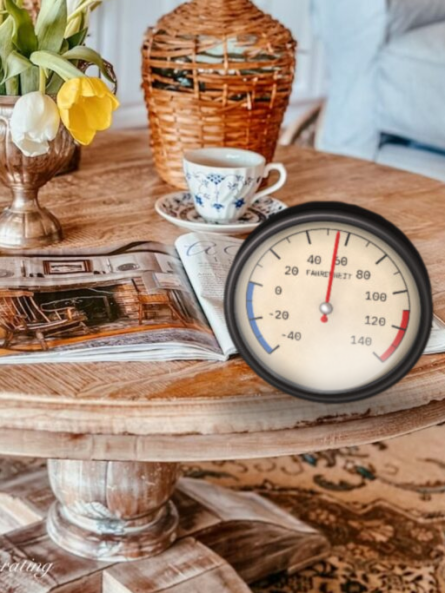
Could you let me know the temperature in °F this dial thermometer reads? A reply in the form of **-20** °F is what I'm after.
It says **55** °F
